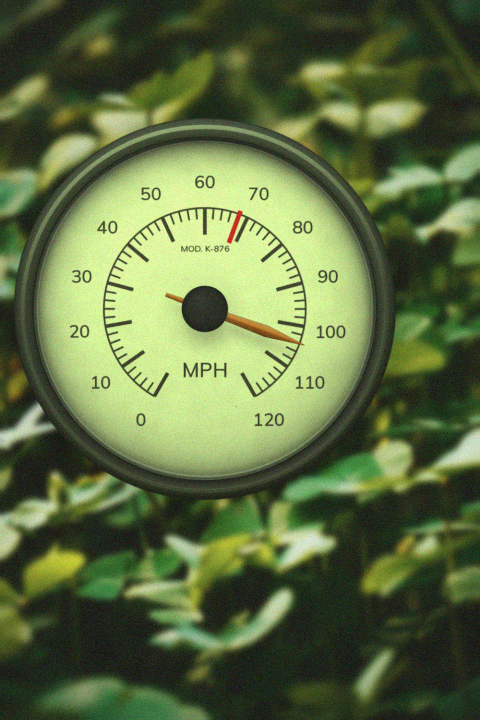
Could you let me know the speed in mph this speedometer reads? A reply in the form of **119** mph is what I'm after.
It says **104** mph
